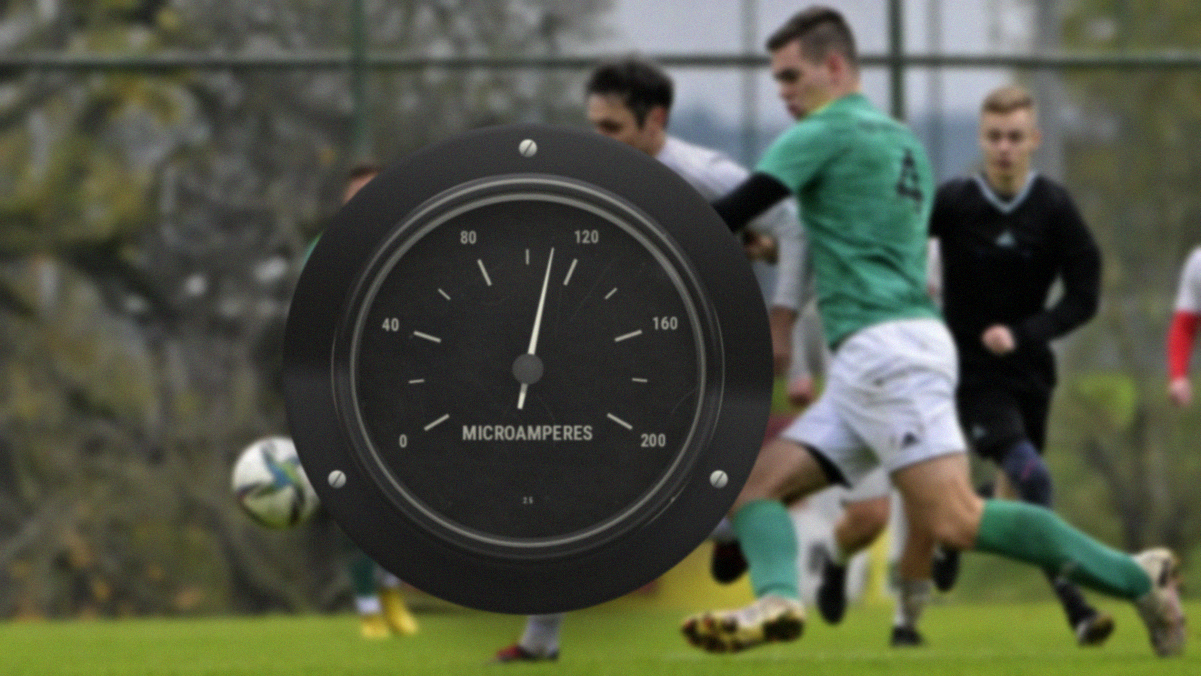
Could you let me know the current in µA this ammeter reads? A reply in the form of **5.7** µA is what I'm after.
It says **110** µA
